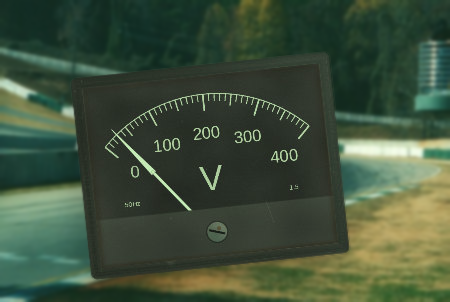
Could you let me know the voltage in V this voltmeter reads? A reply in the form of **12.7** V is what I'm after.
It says **30** V
